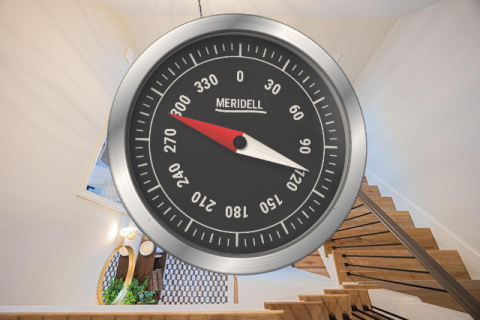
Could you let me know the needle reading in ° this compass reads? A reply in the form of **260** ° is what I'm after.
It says **290** °
